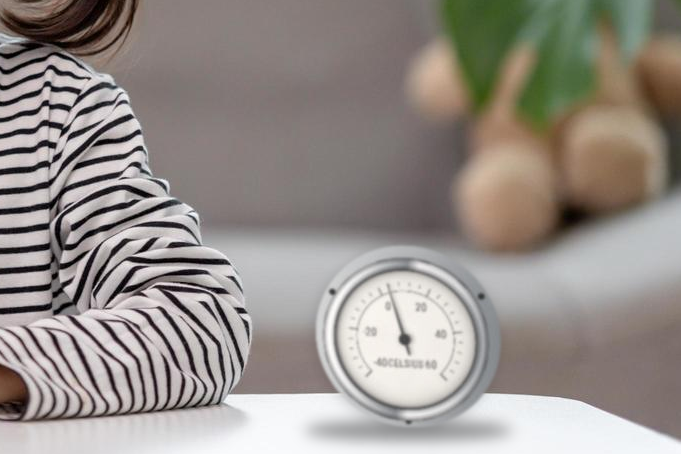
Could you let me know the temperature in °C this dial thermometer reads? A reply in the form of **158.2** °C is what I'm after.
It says **4** °C
